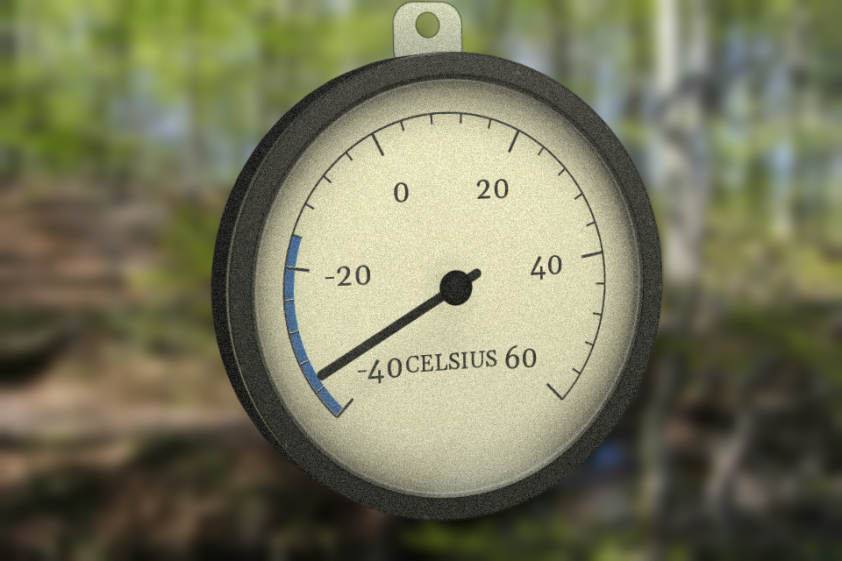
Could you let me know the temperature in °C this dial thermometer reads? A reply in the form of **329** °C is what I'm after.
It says **-34** °C
